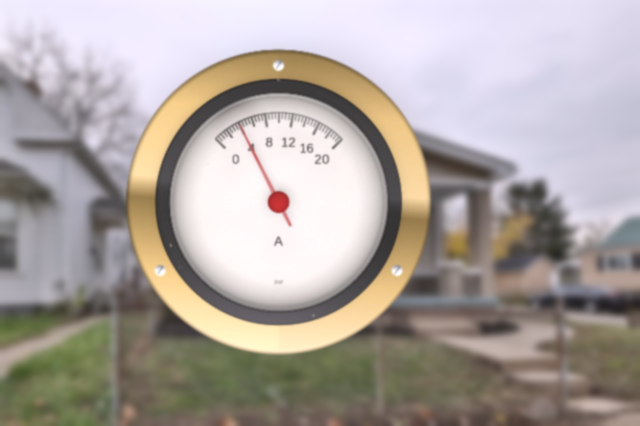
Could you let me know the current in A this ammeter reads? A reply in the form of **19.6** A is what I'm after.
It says **4** A
